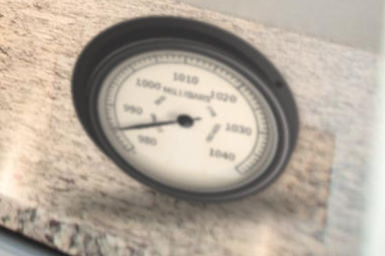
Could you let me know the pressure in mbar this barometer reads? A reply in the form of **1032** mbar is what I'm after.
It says **985** mbar
